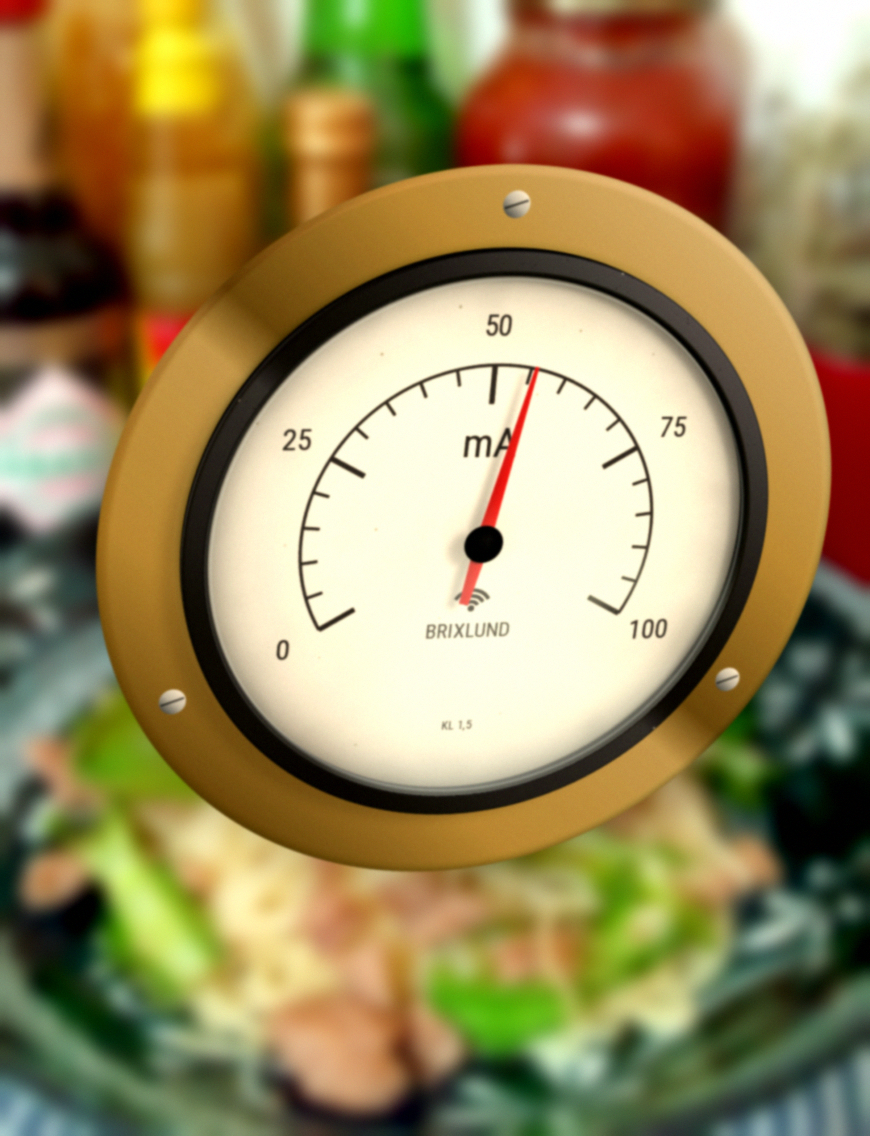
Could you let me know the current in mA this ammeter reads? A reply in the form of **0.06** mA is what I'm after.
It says **55** mA
